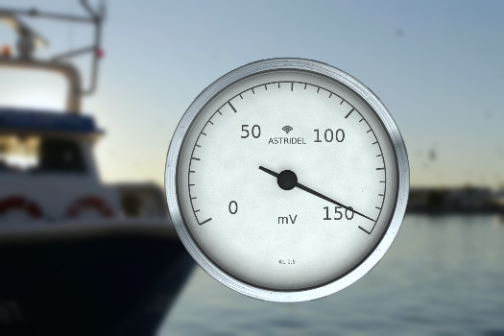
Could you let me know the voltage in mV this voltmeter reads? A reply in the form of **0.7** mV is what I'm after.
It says **145** mV
